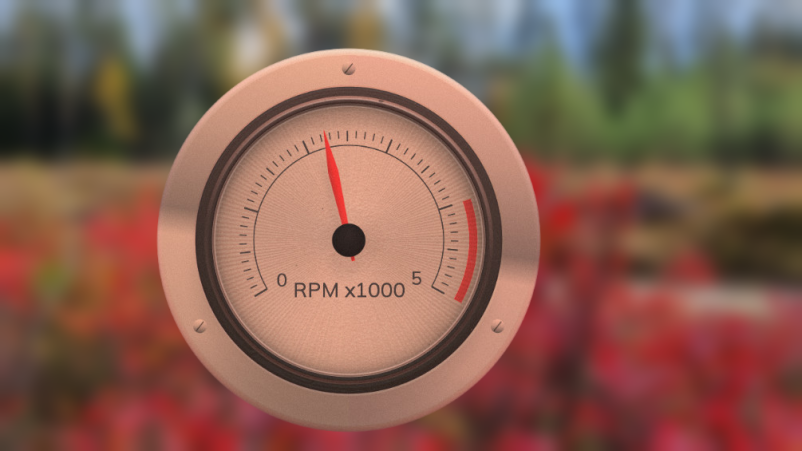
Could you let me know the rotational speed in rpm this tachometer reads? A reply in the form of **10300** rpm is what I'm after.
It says **2250** rpm
